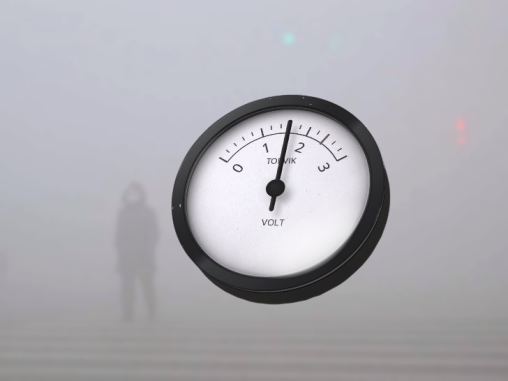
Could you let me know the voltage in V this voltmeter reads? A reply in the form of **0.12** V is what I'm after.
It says **1.6** V
